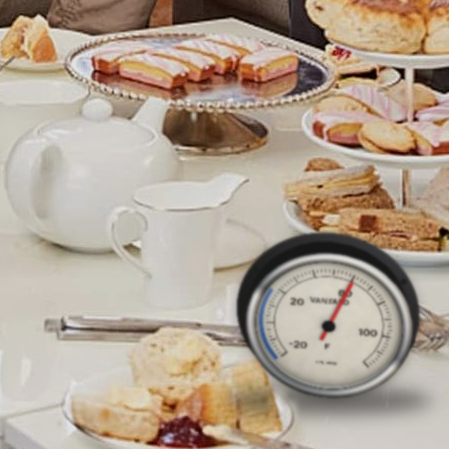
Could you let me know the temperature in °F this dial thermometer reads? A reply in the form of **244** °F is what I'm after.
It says **60** °F
